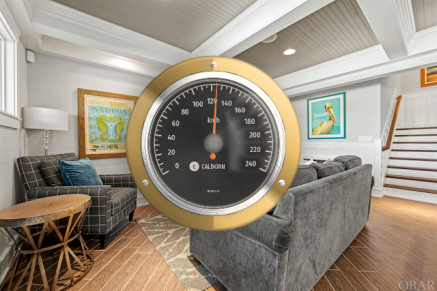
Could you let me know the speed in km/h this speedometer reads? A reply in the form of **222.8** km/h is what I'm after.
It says **125** km/h
